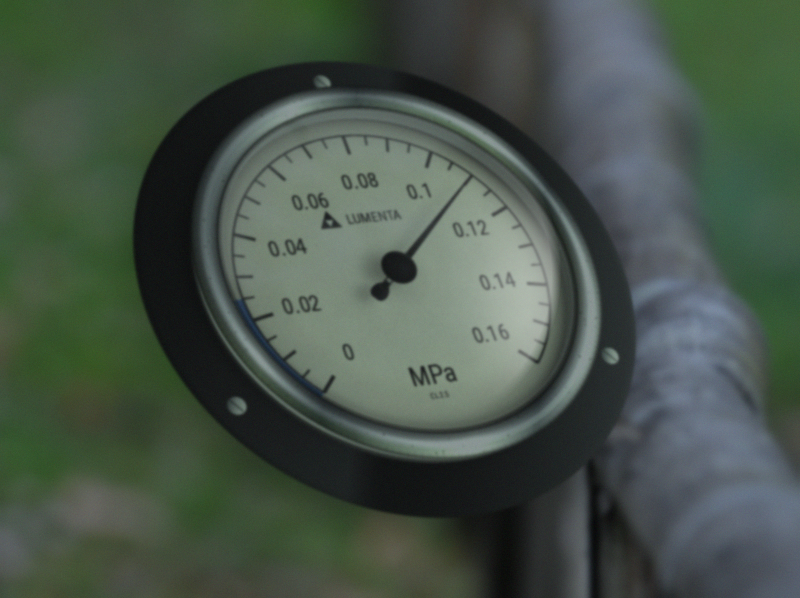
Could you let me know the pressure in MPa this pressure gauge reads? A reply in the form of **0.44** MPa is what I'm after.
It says **0.11** MPa
